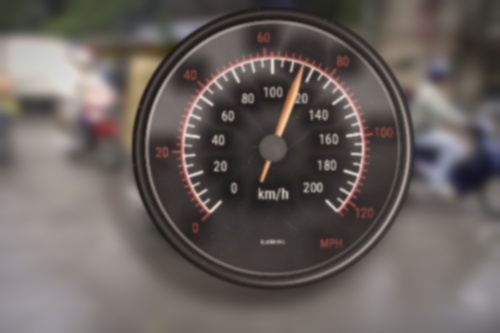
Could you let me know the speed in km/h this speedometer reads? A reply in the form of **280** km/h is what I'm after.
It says **115** km/h
